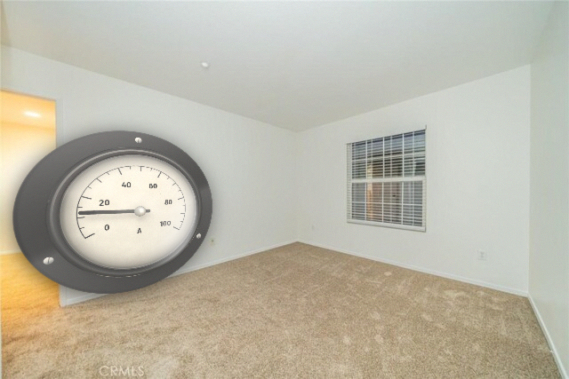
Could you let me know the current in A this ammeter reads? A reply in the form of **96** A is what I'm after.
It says **12.5** A
